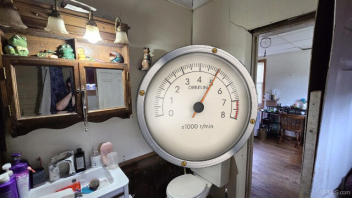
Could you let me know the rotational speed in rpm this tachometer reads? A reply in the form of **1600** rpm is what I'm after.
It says **5000** rpm
